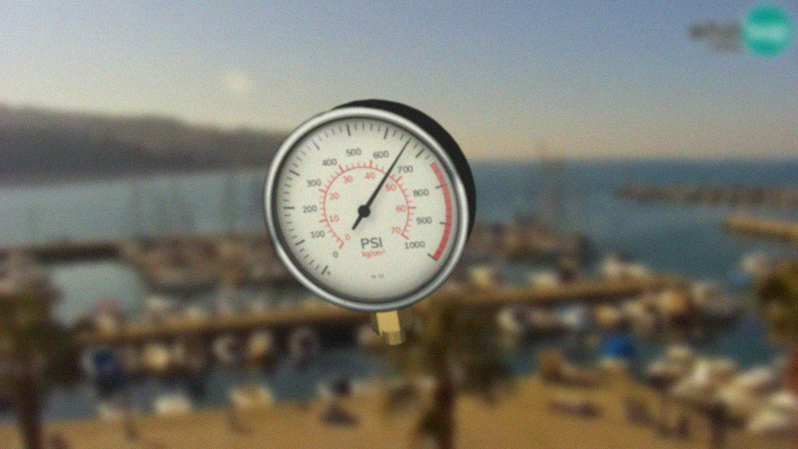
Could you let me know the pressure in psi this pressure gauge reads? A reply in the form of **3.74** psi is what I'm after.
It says **660** psi
